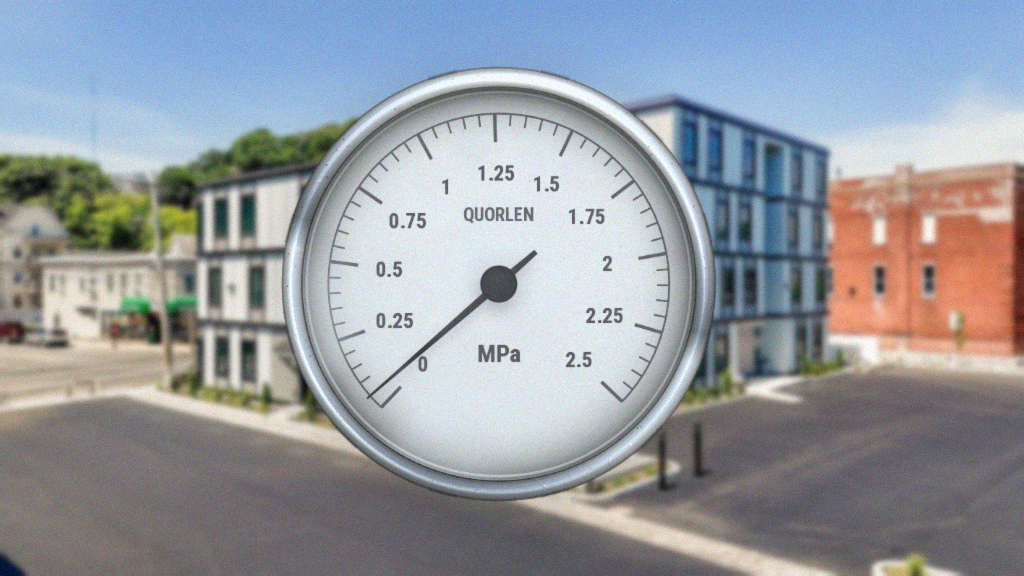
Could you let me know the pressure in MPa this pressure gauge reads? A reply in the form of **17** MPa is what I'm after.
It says **0.05** MPa
